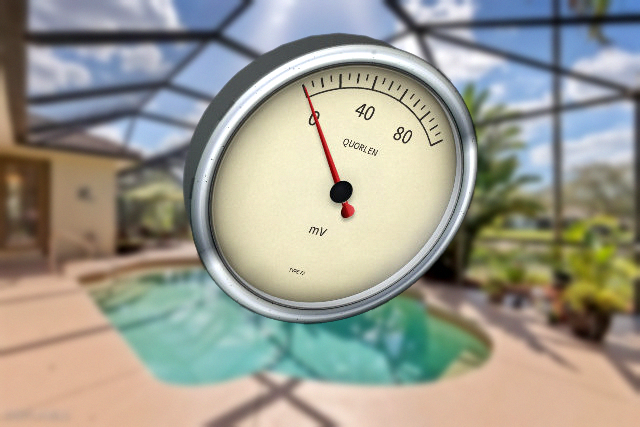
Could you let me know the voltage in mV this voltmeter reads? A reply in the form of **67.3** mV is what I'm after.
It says **0** mV
